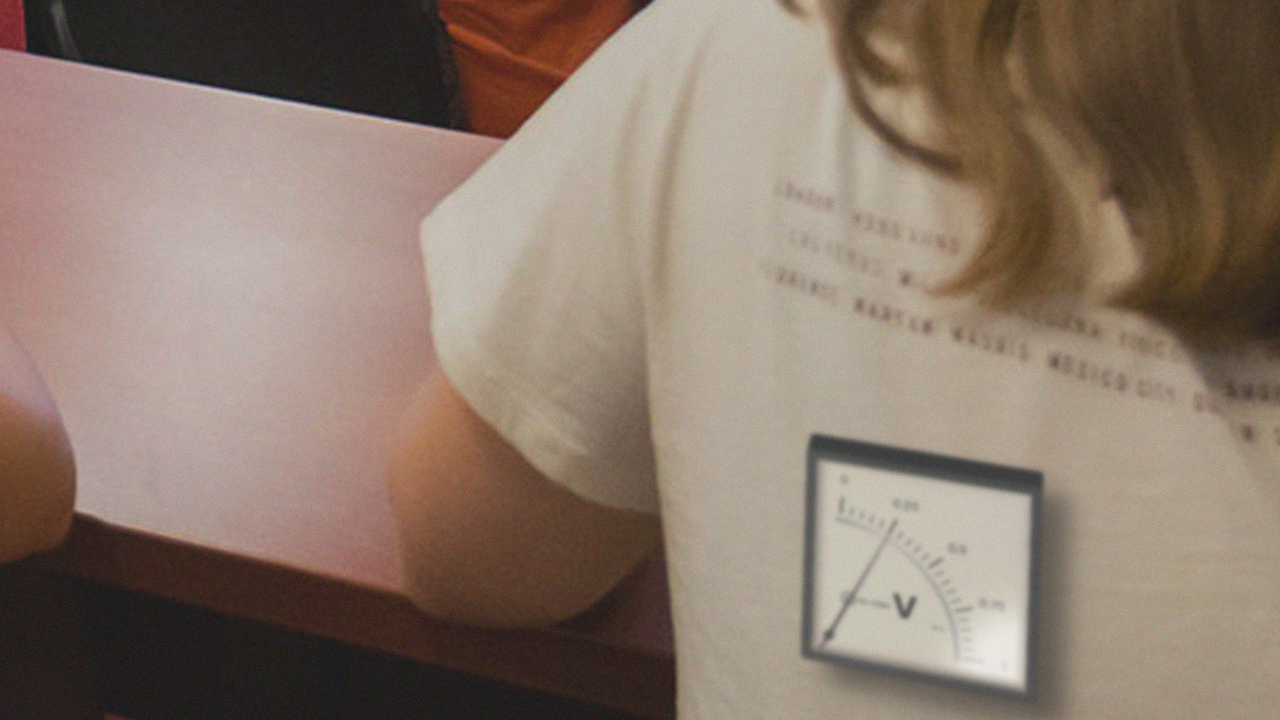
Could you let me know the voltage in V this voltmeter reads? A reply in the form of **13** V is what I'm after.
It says **0.25** V
